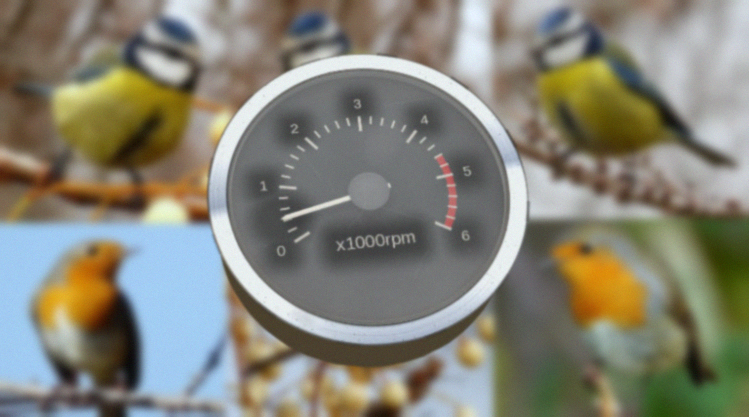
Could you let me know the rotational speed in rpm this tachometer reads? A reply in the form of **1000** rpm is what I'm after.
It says **400** rpm
